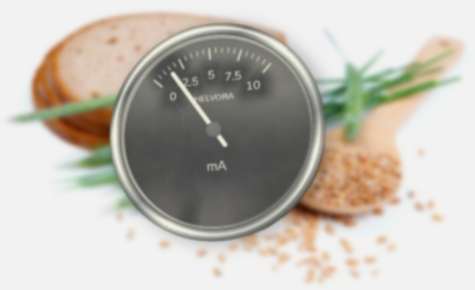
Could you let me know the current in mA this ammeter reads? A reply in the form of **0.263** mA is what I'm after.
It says **1.5** mA
